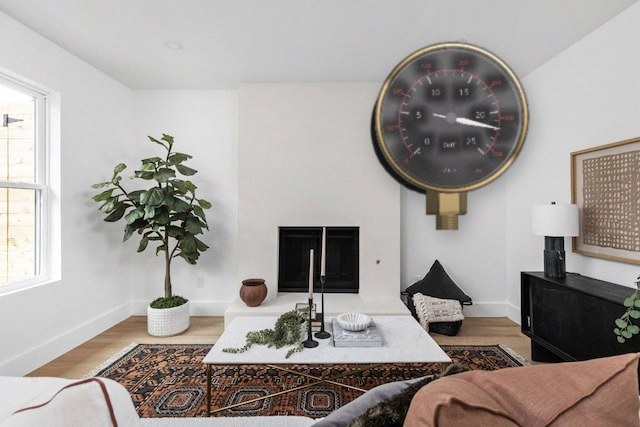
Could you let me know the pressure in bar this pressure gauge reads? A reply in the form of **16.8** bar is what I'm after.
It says **22** bar
